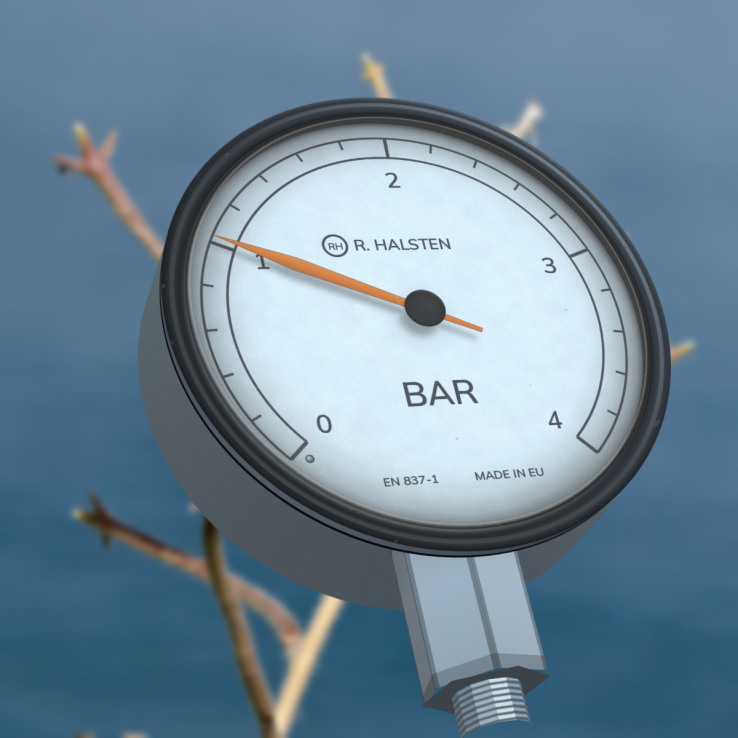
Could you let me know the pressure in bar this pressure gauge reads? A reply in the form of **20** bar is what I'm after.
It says **1** bar
